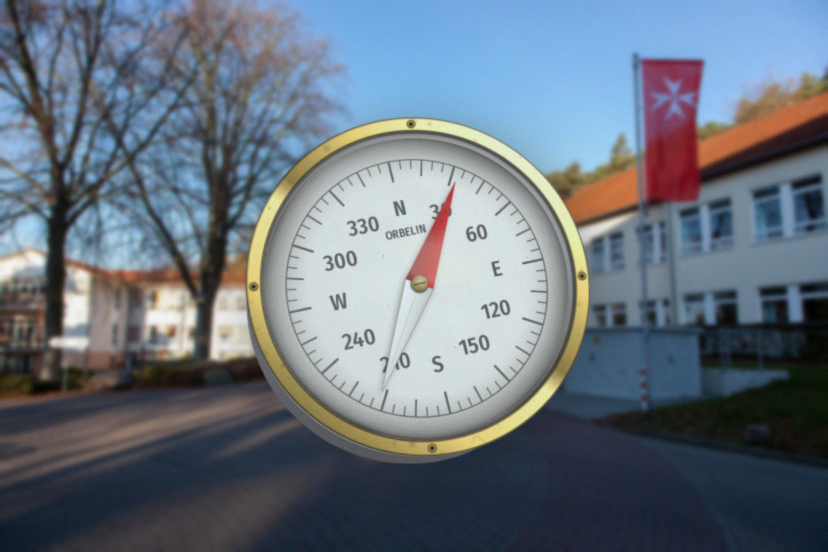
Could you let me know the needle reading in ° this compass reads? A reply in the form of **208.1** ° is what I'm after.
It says **32.5** °
